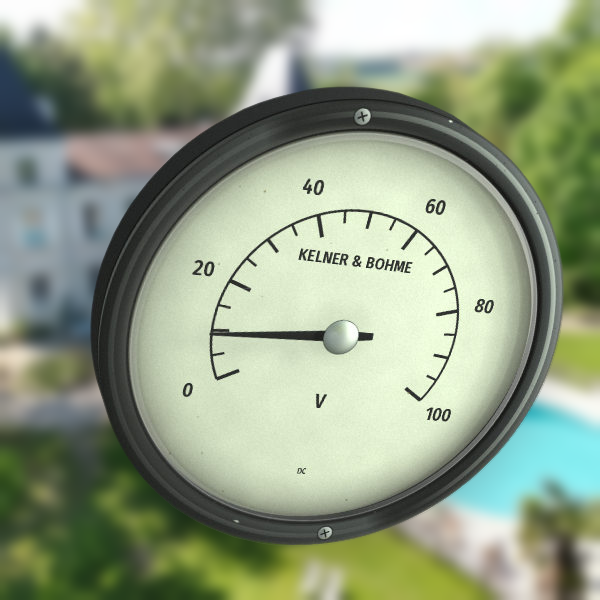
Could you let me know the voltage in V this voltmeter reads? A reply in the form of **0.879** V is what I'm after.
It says **10** V
